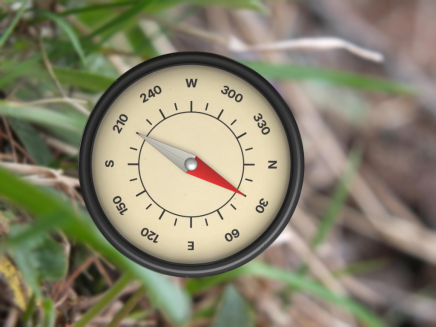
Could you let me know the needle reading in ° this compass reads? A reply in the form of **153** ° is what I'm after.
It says **30** °
